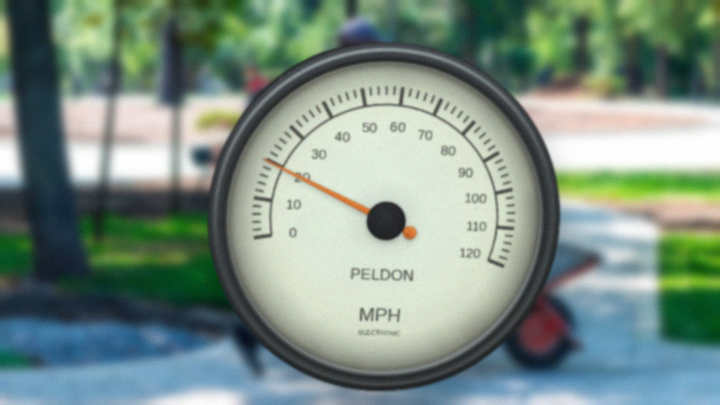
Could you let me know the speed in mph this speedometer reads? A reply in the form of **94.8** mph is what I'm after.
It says **20** mph
